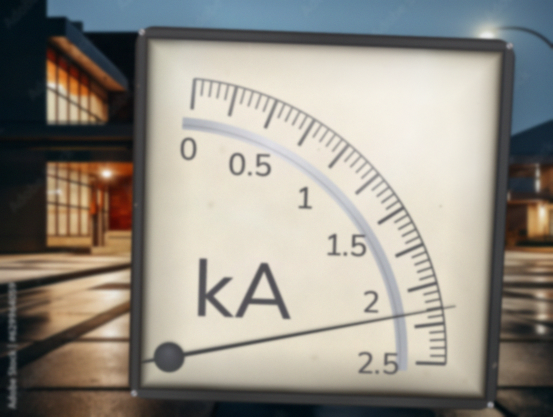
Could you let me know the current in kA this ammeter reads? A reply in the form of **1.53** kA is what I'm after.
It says **2.15** kA
